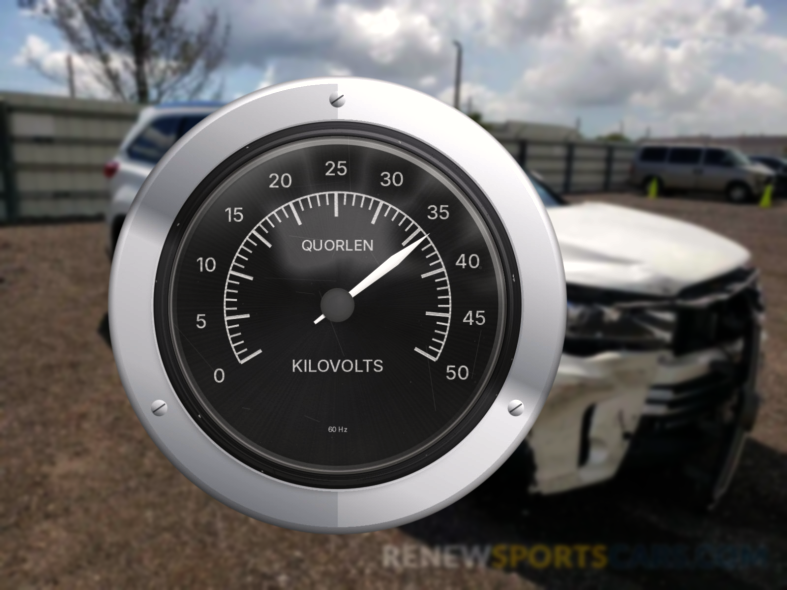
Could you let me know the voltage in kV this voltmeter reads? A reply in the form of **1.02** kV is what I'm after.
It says **36** kV
